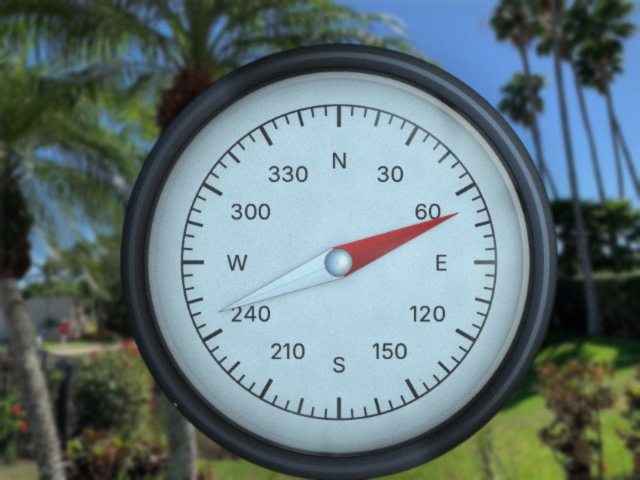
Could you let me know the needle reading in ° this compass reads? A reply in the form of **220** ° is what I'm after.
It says **67.5** °
